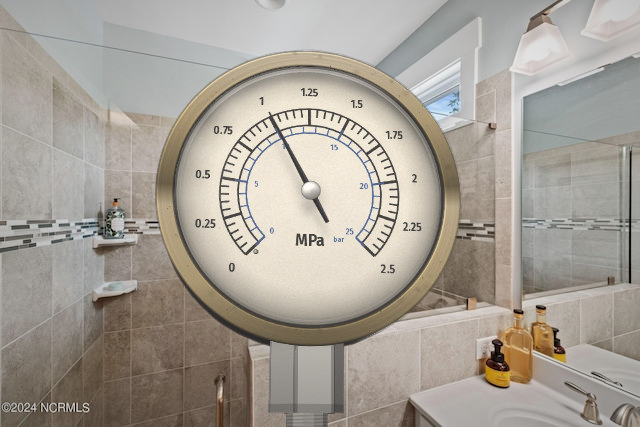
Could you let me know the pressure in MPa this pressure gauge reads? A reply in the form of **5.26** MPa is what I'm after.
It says **1** MPa
